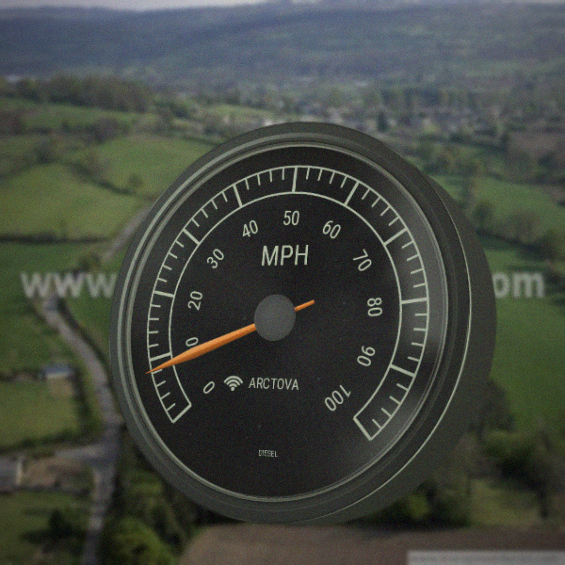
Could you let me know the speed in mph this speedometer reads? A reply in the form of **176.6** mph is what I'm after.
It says **8** mph
